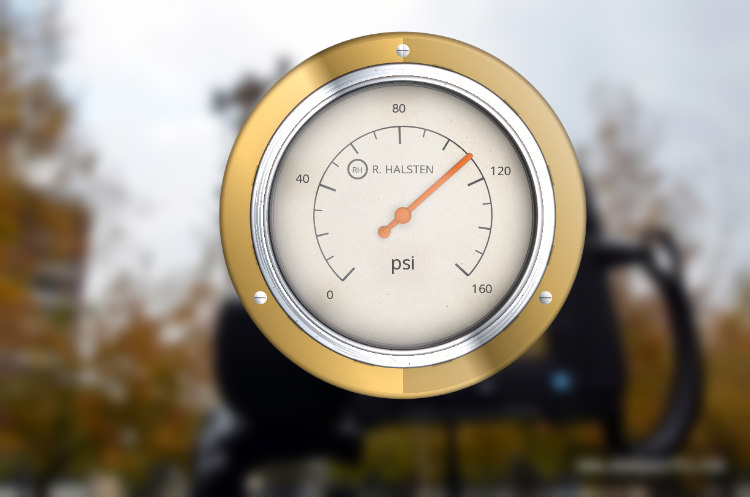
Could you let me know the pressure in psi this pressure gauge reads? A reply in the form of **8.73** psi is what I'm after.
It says **110** psi
